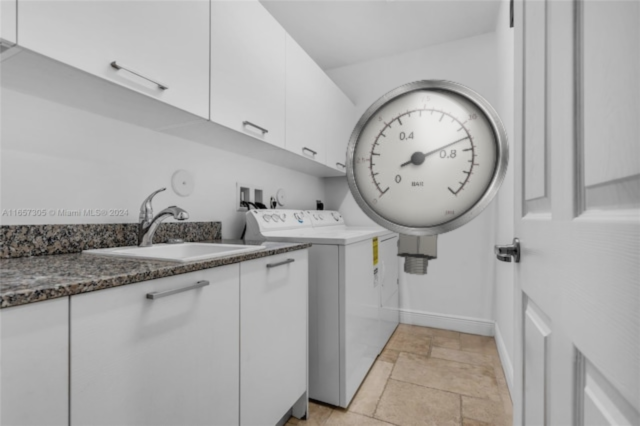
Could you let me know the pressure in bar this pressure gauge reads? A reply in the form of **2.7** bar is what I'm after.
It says **0.75** bar
